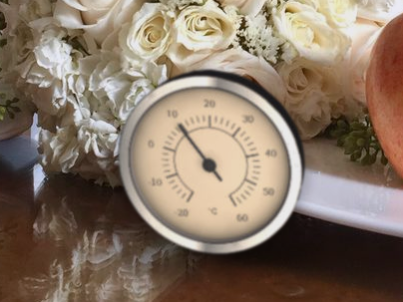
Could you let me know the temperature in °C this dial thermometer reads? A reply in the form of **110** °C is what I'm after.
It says **10** °C
